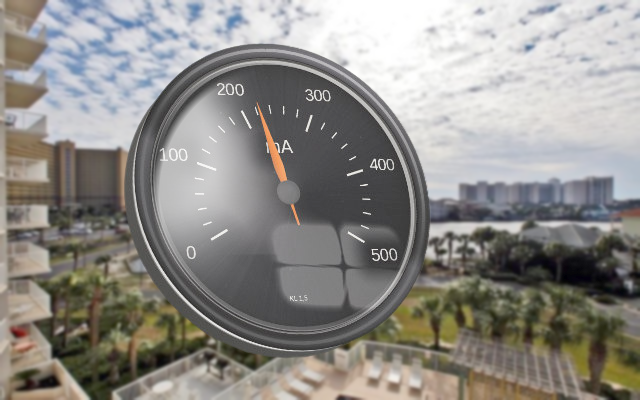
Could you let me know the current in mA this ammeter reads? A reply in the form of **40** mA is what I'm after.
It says **220** mA
